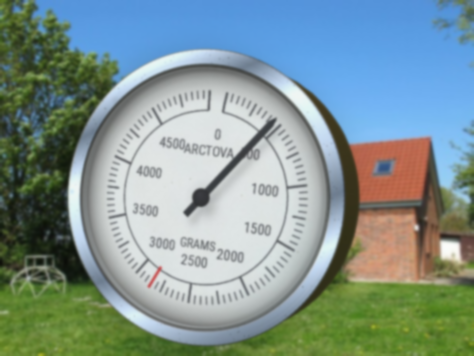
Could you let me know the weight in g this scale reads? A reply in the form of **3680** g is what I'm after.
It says **450** g
